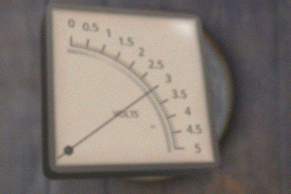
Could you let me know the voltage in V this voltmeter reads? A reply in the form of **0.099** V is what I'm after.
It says **3** V
